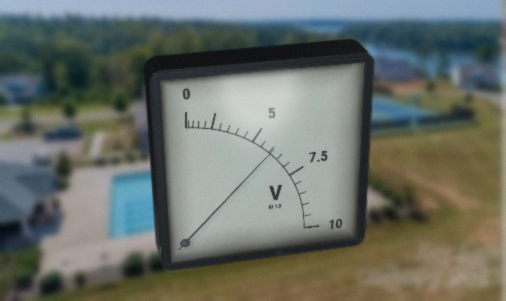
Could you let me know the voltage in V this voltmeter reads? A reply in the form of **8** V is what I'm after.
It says **6** V
